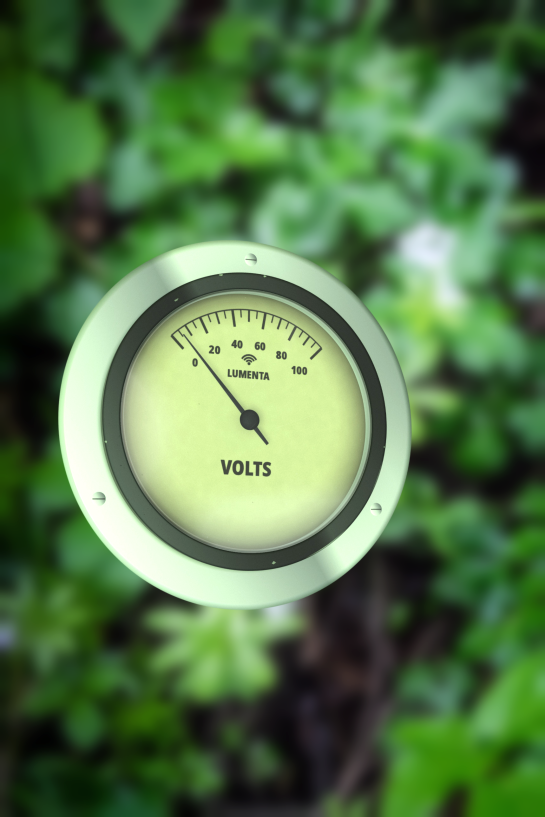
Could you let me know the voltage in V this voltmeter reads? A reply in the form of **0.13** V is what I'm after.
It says **5** V
